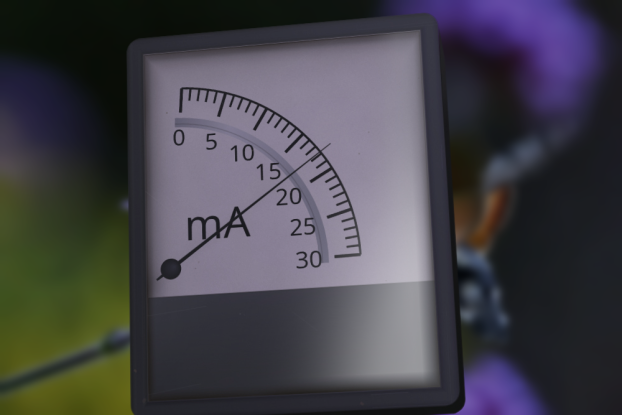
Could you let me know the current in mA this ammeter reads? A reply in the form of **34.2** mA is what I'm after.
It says **18** mA
